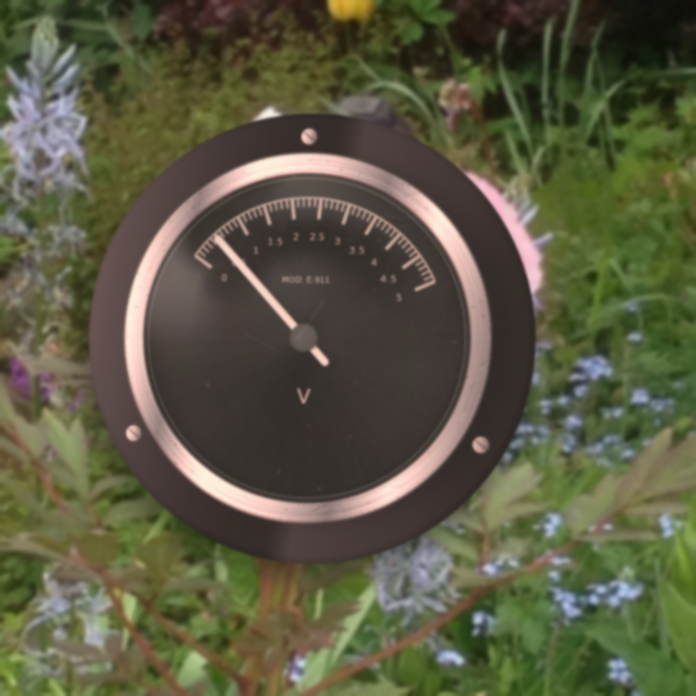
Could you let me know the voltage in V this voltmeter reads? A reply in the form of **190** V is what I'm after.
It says **0.5** V
